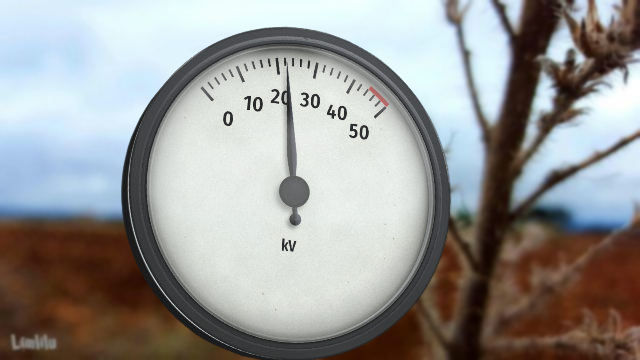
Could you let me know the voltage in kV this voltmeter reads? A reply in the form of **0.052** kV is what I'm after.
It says **22** kV
